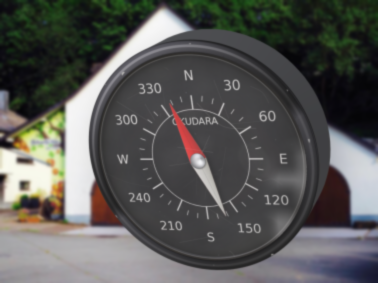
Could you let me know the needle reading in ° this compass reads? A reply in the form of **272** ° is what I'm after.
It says **340** °
